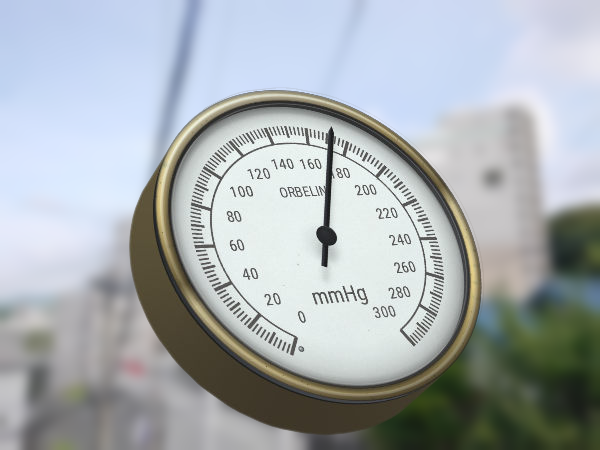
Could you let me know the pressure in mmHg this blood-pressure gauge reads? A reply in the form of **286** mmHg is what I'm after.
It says **170** mmHg
